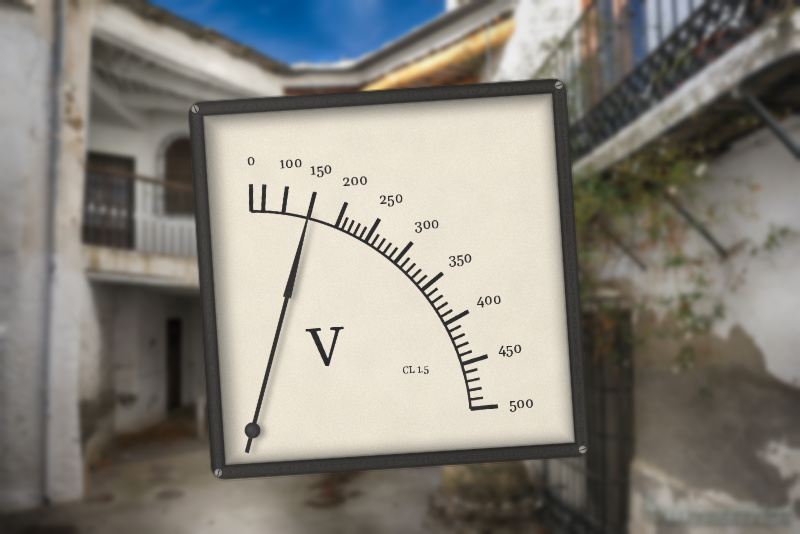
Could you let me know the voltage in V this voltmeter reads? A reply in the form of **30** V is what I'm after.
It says **150** V
